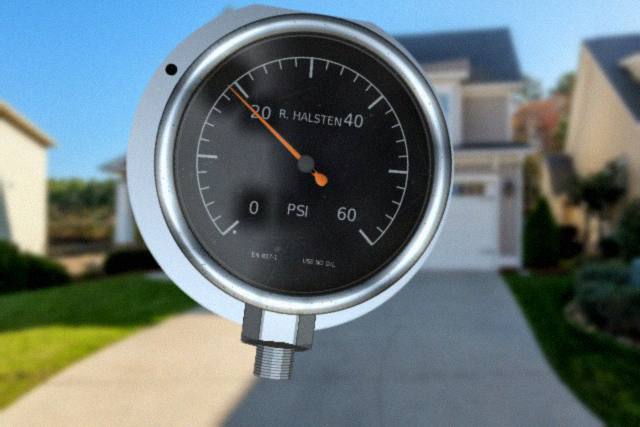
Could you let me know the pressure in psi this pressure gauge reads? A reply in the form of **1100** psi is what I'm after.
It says **19** psi
